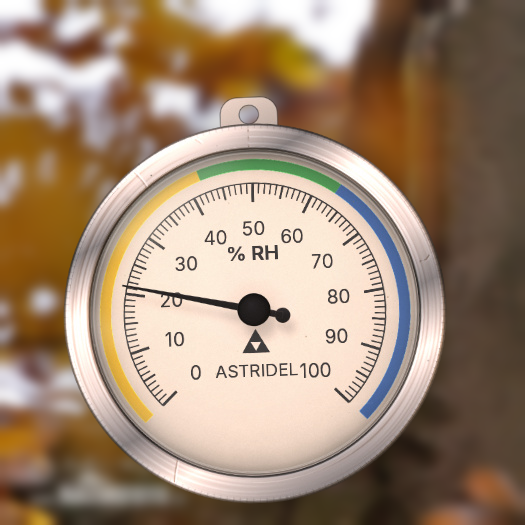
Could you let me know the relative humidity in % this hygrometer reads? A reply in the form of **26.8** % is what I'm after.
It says **21** %
